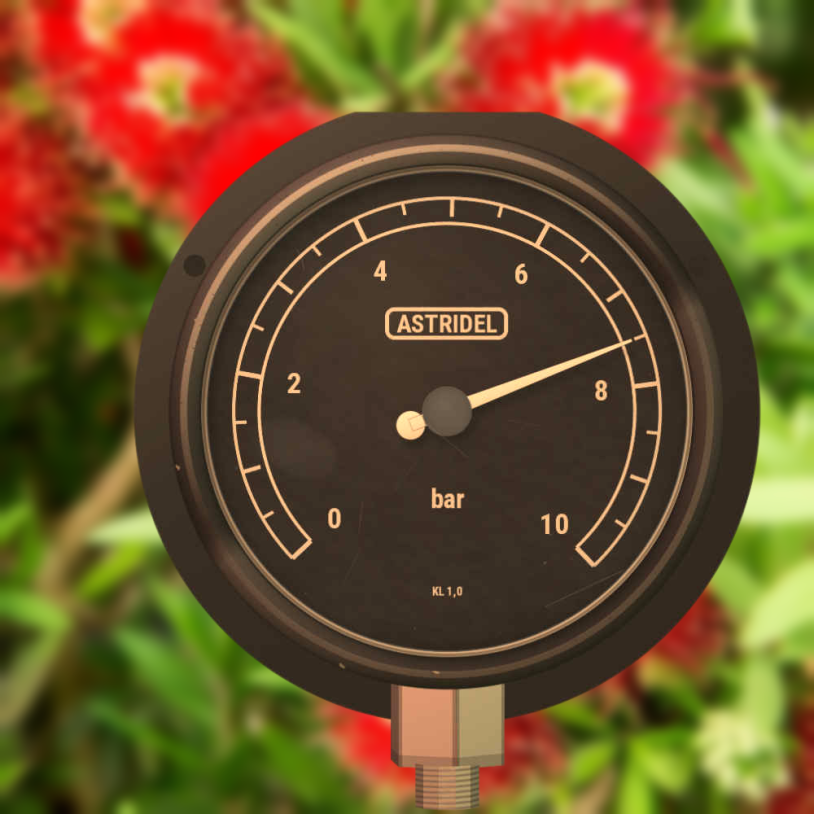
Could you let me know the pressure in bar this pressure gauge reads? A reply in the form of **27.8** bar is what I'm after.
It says **7.5** bar
